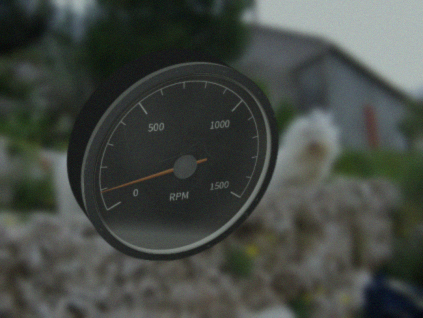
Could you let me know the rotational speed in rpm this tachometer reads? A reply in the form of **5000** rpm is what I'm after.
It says **100** rpm
